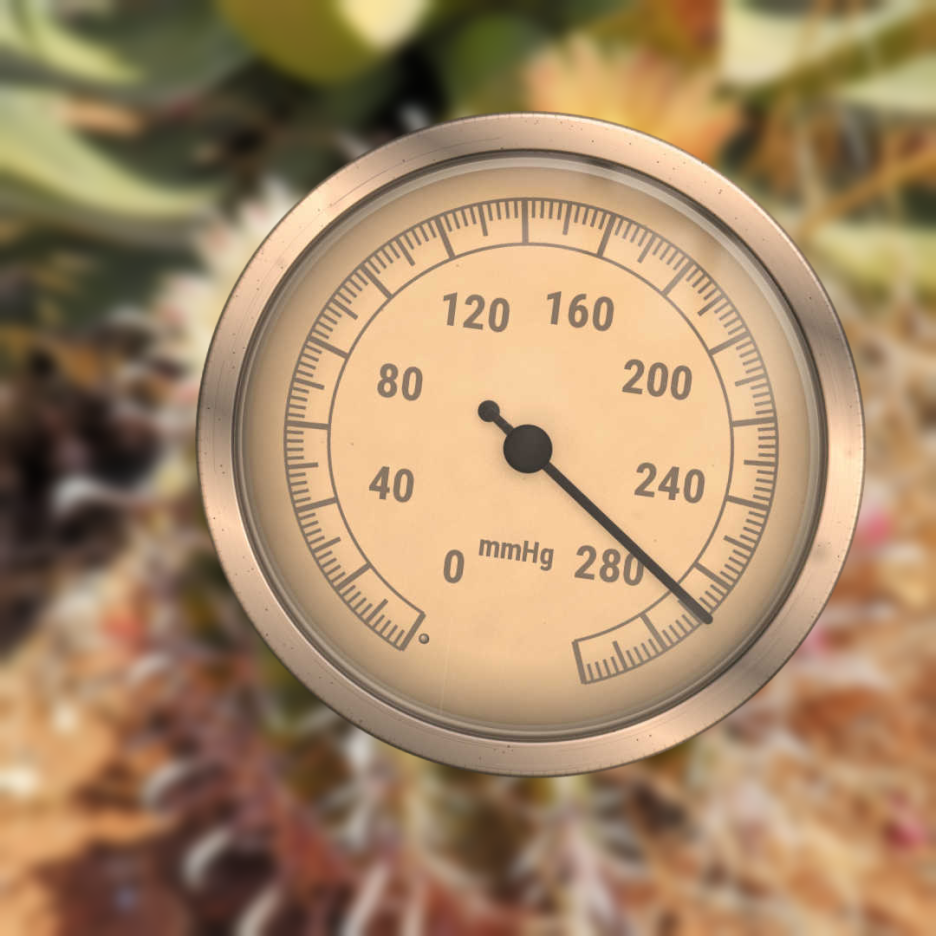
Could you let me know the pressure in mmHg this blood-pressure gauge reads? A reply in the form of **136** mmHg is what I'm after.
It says **268** mmHg
